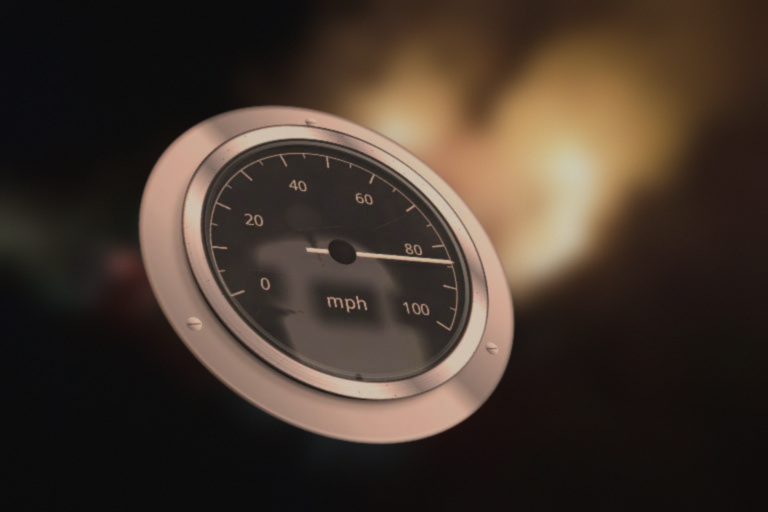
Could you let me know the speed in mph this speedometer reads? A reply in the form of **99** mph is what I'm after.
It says **85** mph
